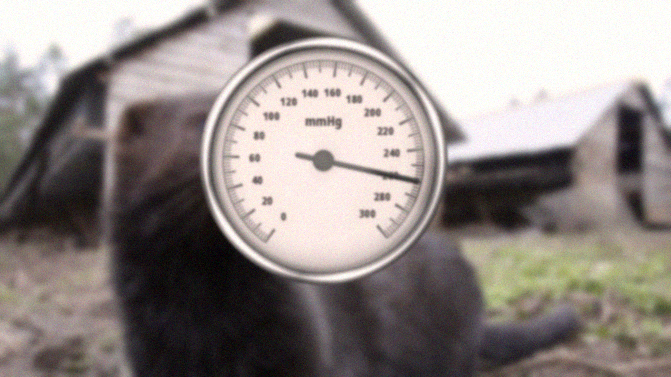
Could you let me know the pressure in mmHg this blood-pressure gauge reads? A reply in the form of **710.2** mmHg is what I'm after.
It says **260** mmHg
